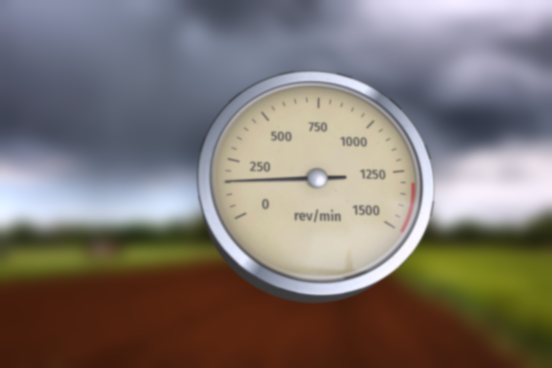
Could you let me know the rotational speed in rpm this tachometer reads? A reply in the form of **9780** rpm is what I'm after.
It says **150** rpm
